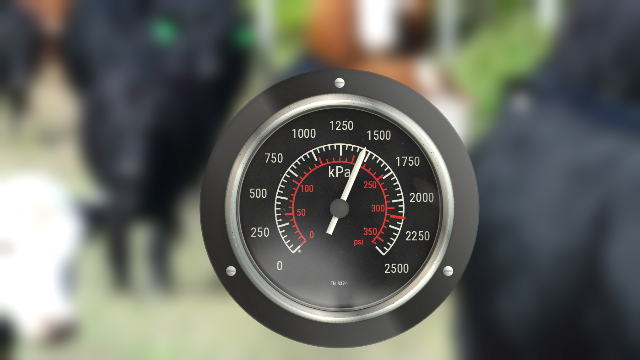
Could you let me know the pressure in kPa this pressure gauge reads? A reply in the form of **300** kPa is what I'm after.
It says **1450** kPa
